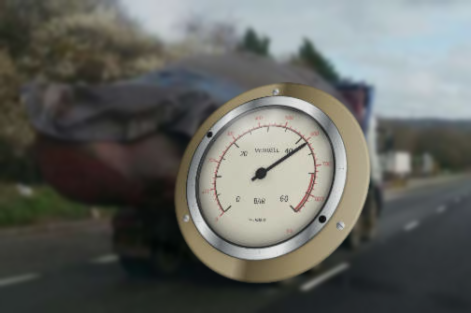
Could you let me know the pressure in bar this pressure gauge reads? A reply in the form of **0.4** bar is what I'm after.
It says **42.5** bar
